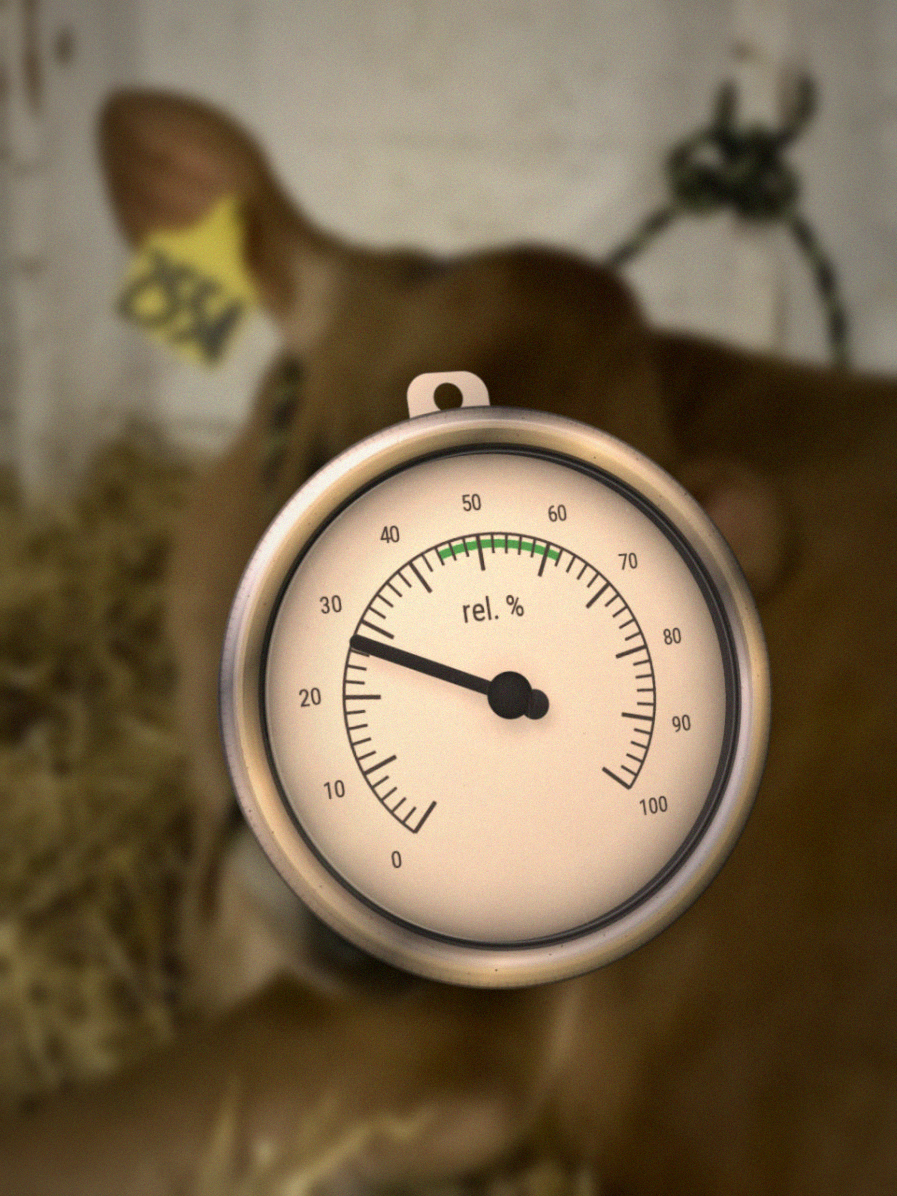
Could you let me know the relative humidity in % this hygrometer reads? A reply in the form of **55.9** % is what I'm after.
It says **27** %
